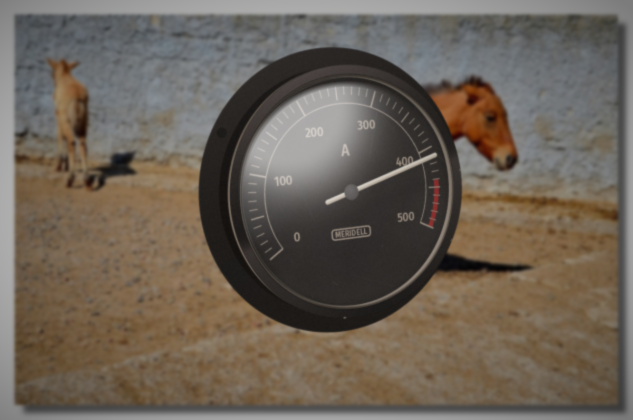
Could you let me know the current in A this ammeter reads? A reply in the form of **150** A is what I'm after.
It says **410** A
